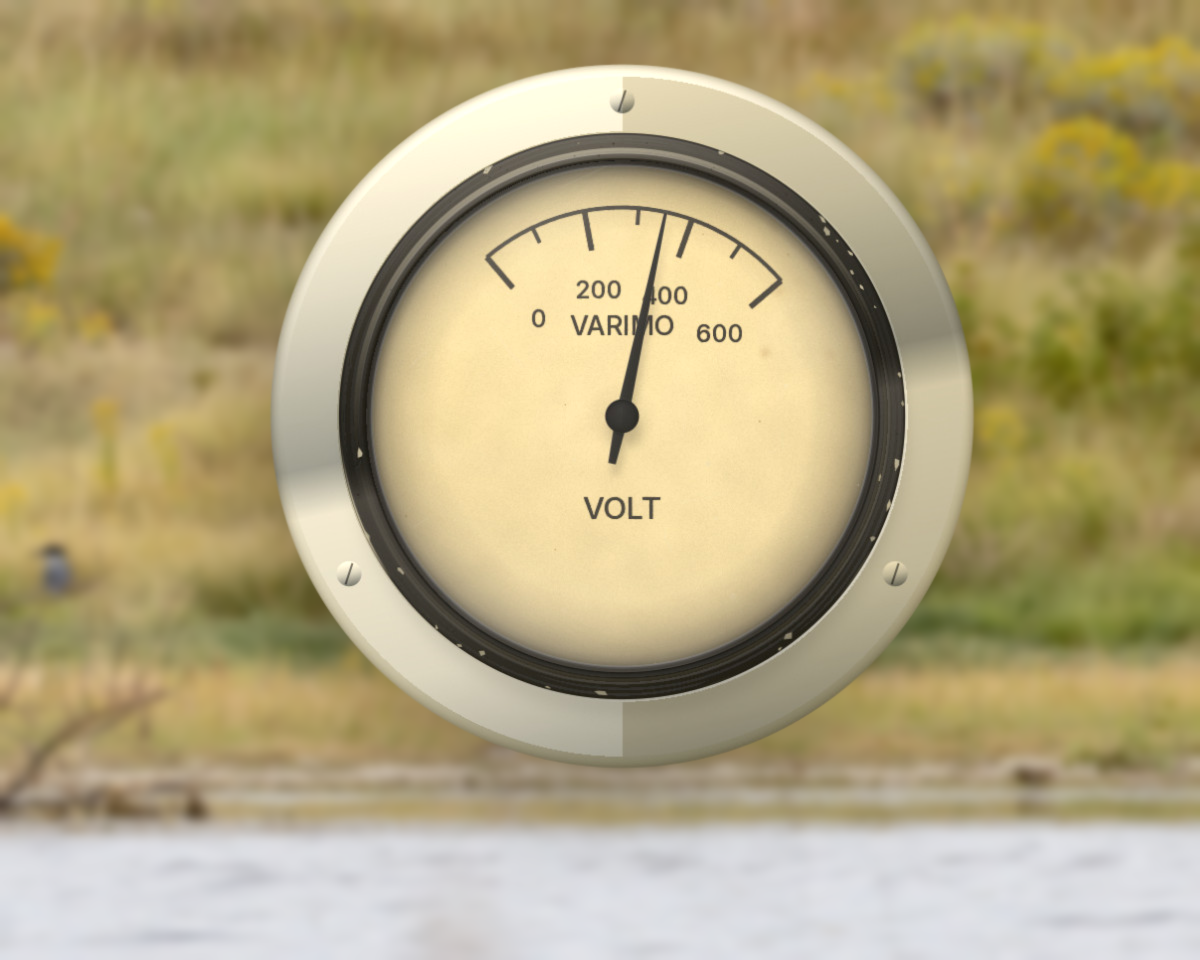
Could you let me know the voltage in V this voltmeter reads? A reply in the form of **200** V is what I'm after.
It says **350** V
